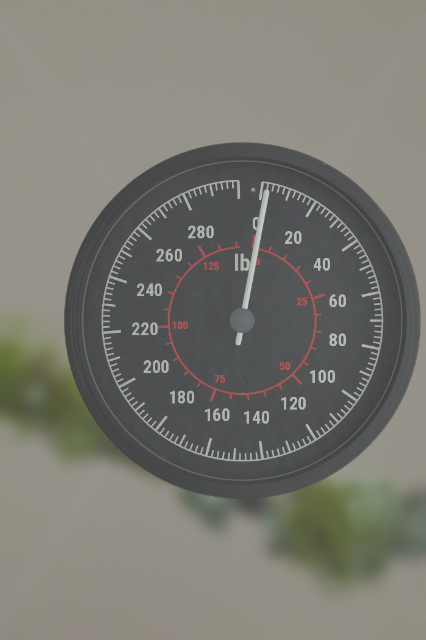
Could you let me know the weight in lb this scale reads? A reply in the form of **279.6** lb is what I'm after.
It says **2** lb
